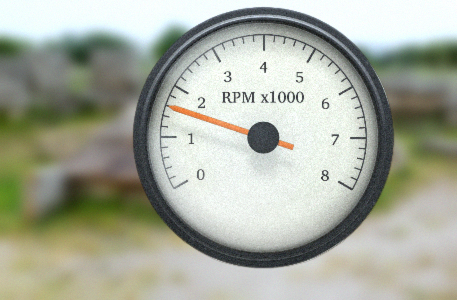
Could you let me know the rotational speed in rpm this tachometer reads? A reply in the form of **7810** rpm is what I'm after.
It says **1600** rpm
